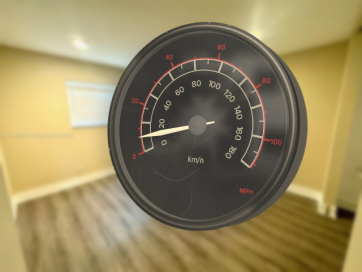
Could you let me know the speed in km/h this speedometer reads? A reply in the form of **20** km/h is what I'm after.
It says **10** km/h
